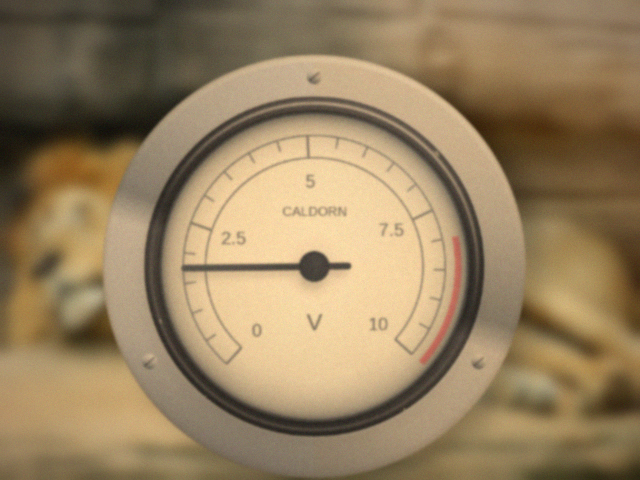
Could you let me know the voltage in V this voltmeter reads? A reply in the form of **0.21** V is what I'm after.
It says **1.75** V
